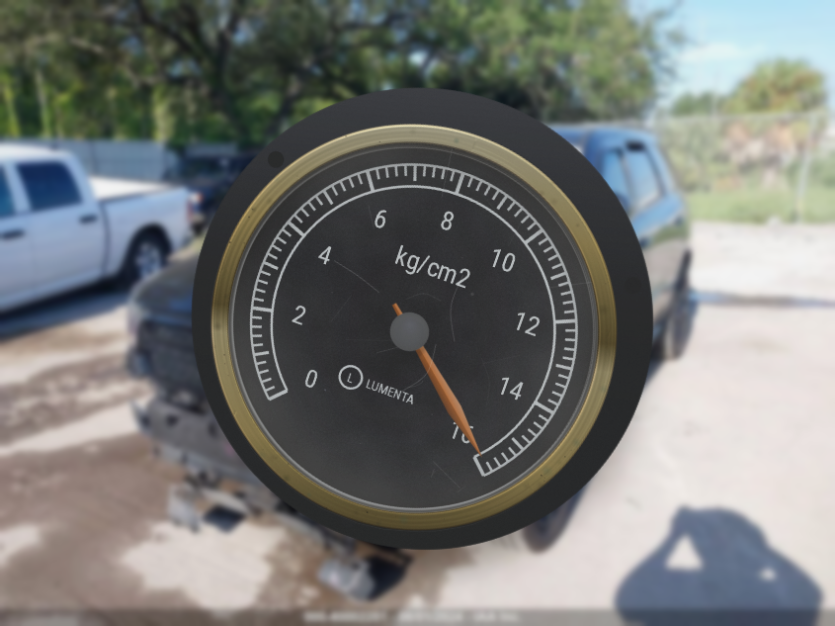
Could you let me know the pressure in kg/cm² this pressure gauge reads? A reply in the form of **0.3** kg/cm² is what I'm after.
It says **15.8** kg/cm²
